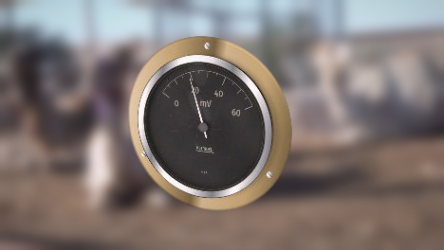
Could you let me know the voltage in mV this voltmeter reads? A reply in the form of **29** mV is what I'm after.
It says **20** mV
